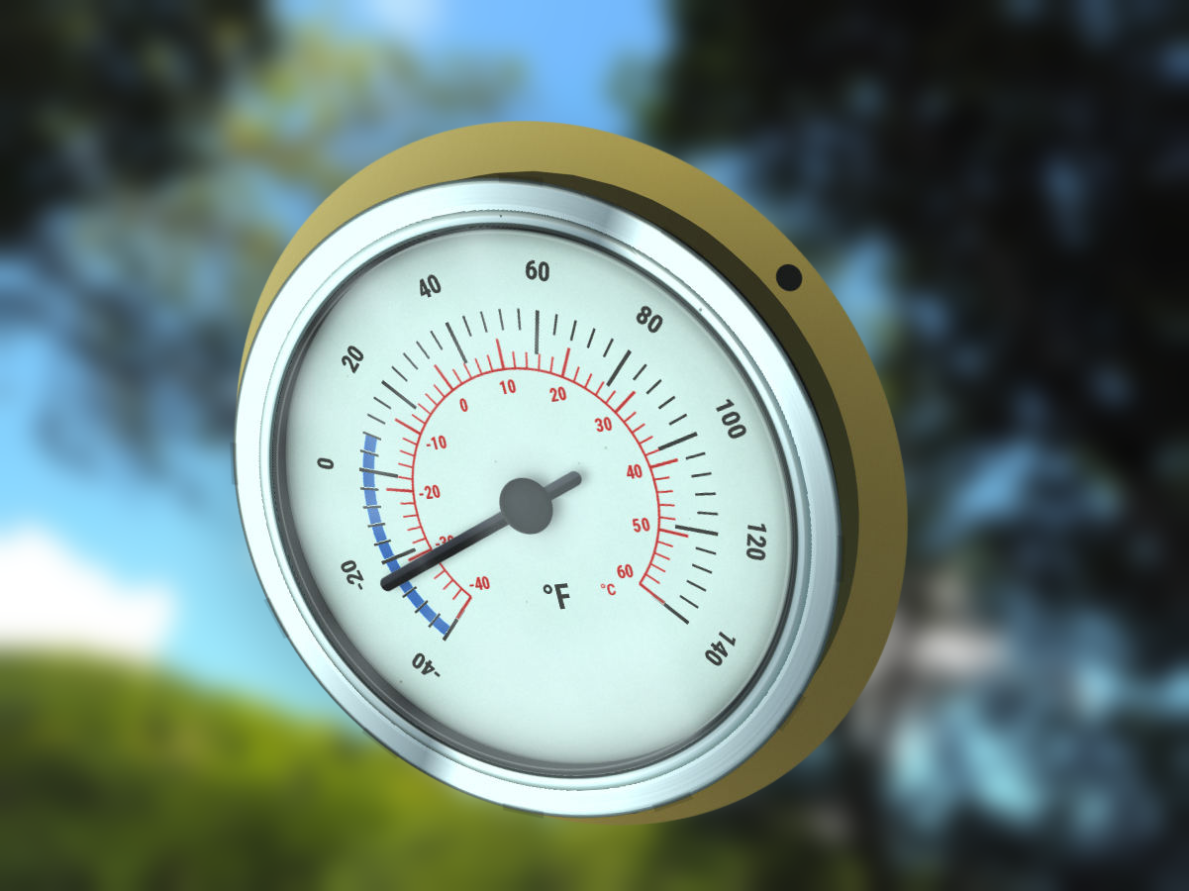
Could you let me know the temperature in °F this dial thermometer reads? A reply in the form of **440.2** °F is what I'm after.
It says **-24** °F
